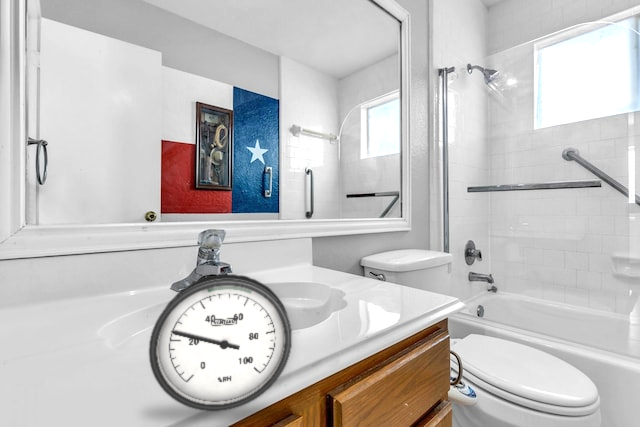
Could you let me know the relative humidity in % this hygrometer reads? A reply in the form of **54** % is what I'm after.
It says **24** %
